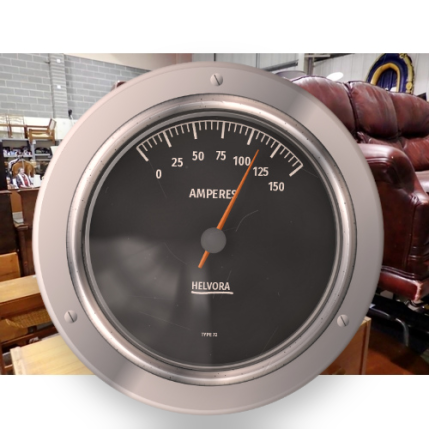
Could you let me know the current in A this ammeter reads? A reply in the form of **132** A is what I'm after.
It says **110** A
